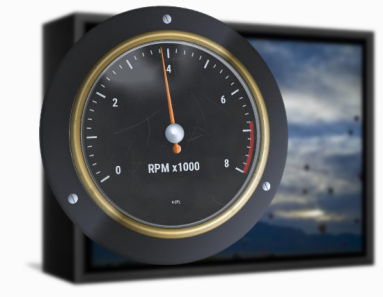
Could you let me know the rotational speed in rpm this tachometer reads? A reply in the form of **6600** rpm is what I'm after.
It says **3800** rpm
